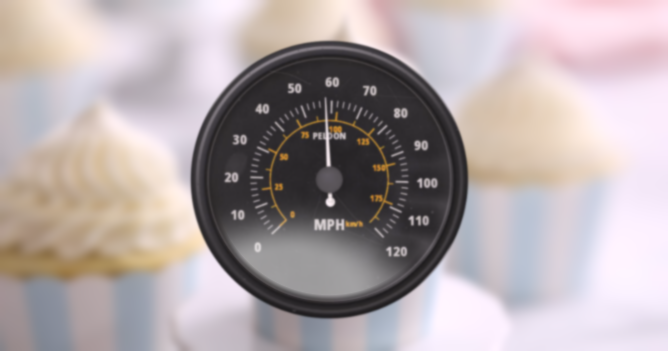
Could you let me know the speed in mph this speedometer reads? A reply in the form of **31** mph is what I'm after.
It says **58** mph
